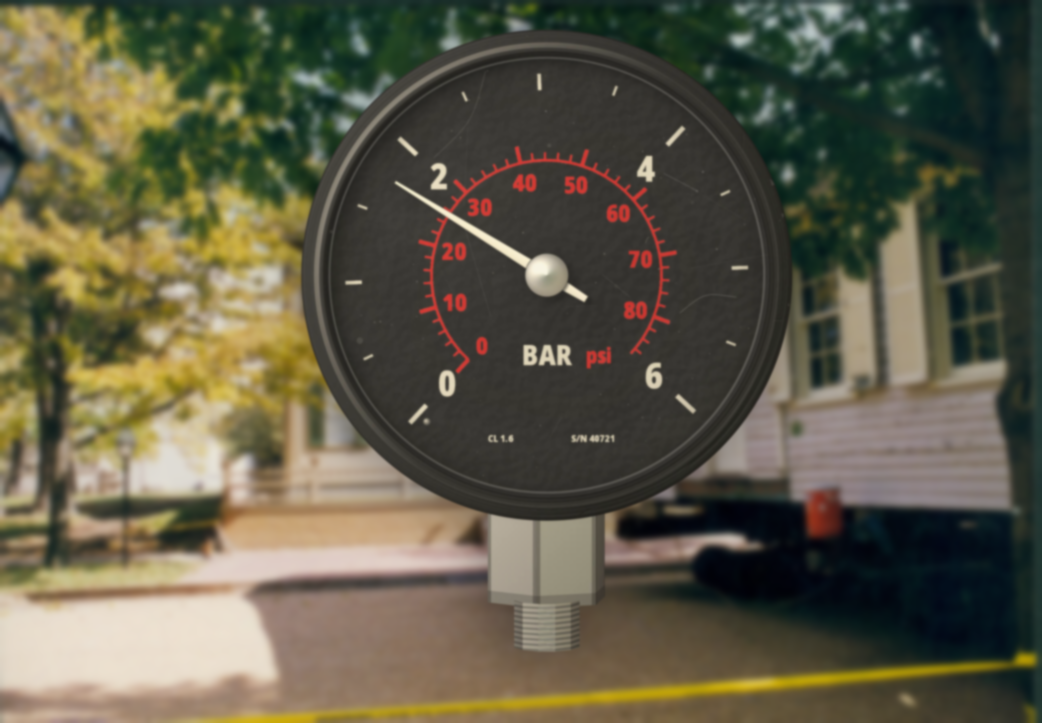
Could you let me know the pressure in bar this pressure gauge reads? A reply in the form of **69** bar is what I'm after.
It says **1.75** bar
